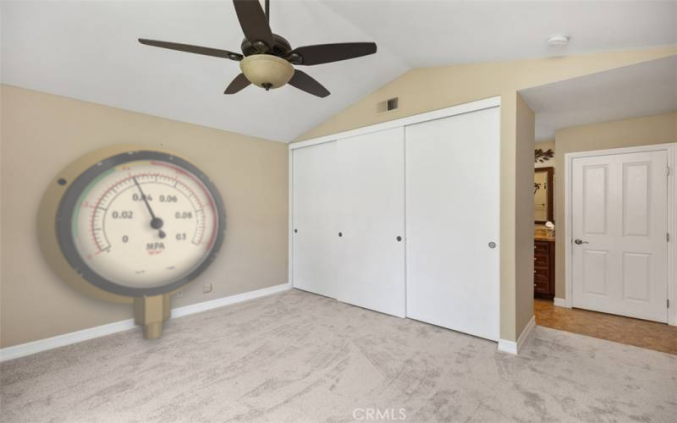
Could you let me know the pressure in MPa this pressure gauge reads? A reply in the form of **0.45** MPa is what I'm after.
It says **0.04** MPa
